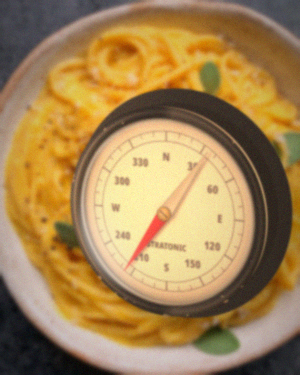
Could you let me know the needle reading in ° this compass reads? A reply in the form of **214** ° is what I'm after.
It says **215** °
